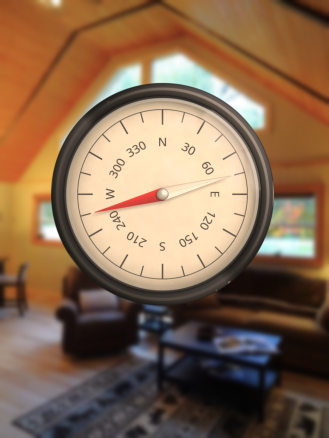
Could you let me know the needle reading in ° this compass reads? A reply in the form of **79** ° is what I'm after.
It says **255** °
